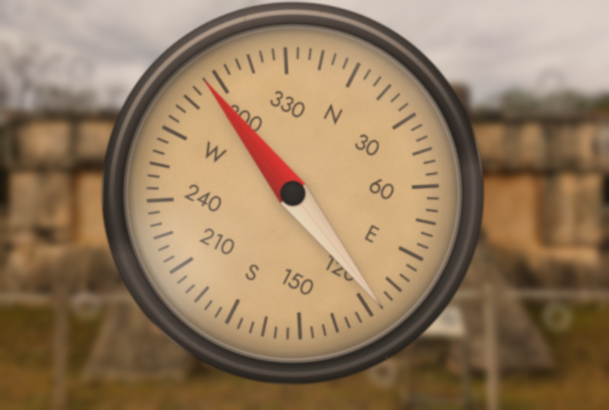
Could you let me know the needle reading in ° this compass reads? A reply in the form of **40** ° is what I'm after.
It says **295** °
